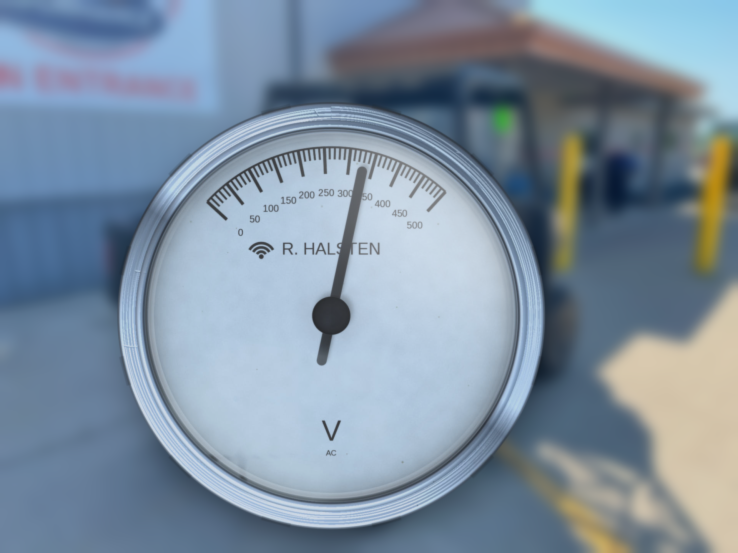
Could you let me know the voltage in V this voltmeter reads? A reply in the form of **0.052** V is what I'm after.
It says **330** V
